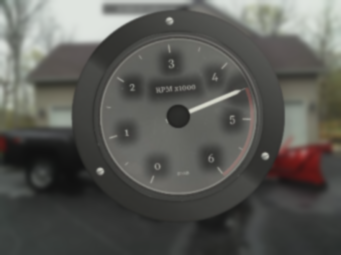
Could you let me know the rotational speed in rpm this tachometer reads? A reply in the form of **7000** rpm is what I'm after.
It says **4500** rpm
